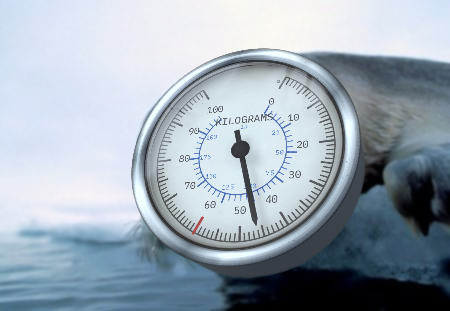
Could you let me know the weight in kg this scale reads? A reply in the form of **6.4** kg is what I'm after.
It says **46** kg
